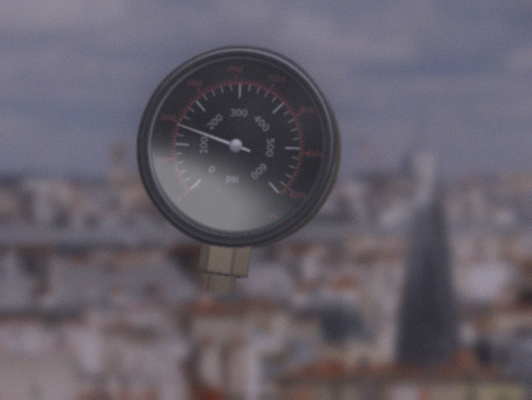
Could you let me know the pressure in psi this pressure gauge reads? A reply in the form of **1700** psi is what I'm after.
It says **140** psi
